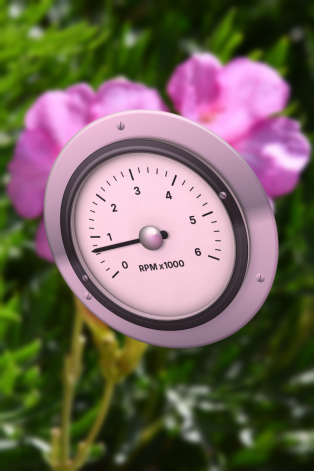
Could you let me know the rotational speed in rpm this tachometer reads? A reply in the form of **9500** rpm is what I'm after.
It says **700** rpm
